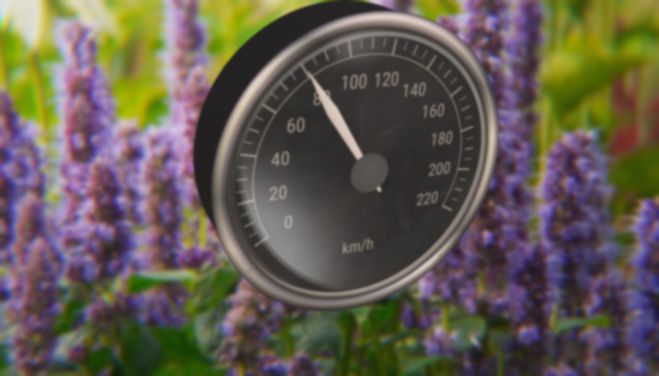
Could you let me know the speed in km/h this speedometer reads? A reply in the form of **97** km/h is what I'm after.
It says **80** km/h
